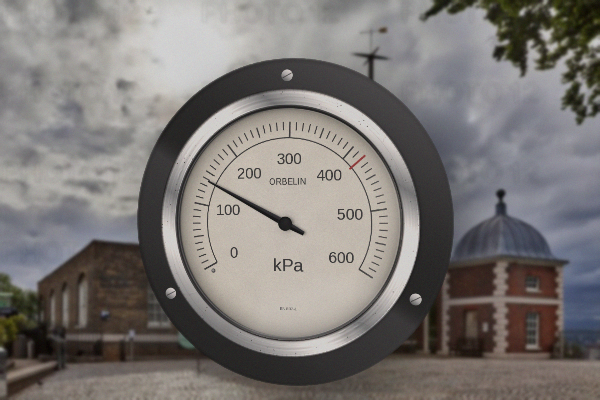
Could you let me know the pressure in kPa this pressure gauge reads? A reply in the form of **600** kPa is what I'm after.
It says **140** kPa
